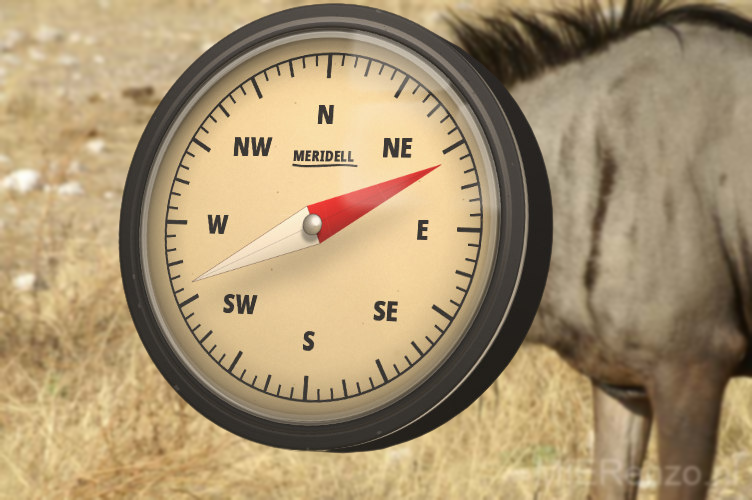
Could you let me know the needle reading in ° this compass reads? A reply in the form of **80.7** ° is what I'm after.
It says **65** °
